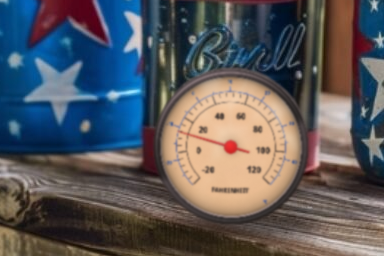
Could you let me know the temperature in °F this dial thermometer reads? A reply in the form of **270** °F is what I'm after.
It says **12** °F
